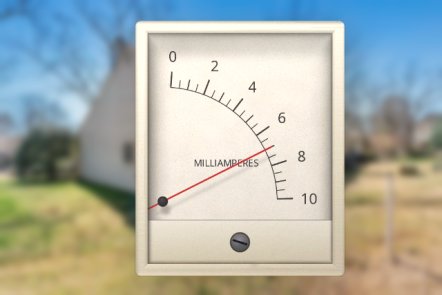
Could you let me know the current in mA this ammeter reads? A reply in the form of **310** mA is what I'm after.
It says **7** mA
